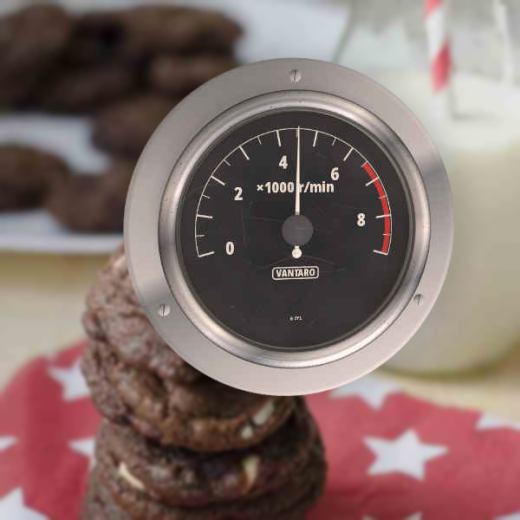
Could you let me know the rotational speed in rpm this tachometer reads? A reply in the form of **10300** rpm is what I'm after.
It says **4500** rpm
